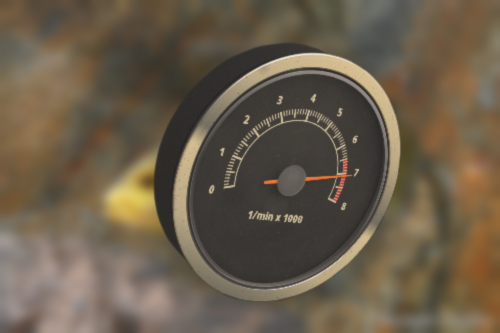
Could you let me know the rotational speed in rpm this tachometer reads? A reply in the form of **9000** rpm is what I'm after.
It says **7000** rpm
